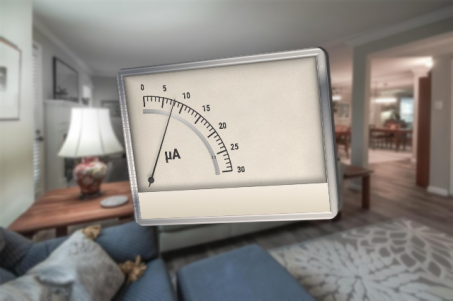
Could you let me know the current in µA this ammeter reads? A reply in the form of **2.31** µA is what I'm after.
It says **8** µA
